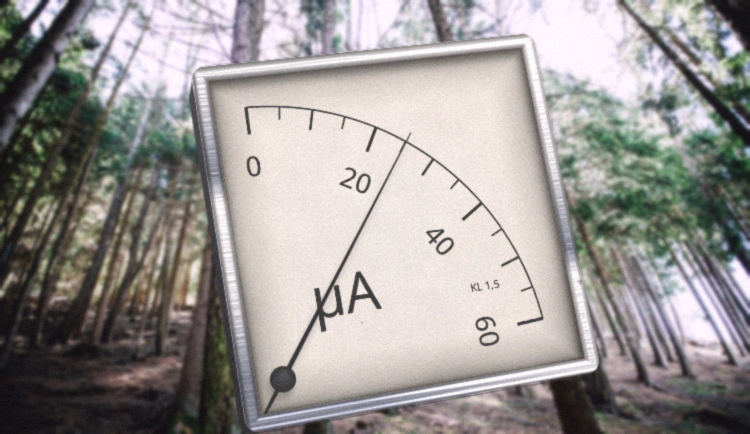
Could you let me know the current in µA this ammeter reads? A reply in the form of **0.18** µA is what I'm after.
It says **25** µA
